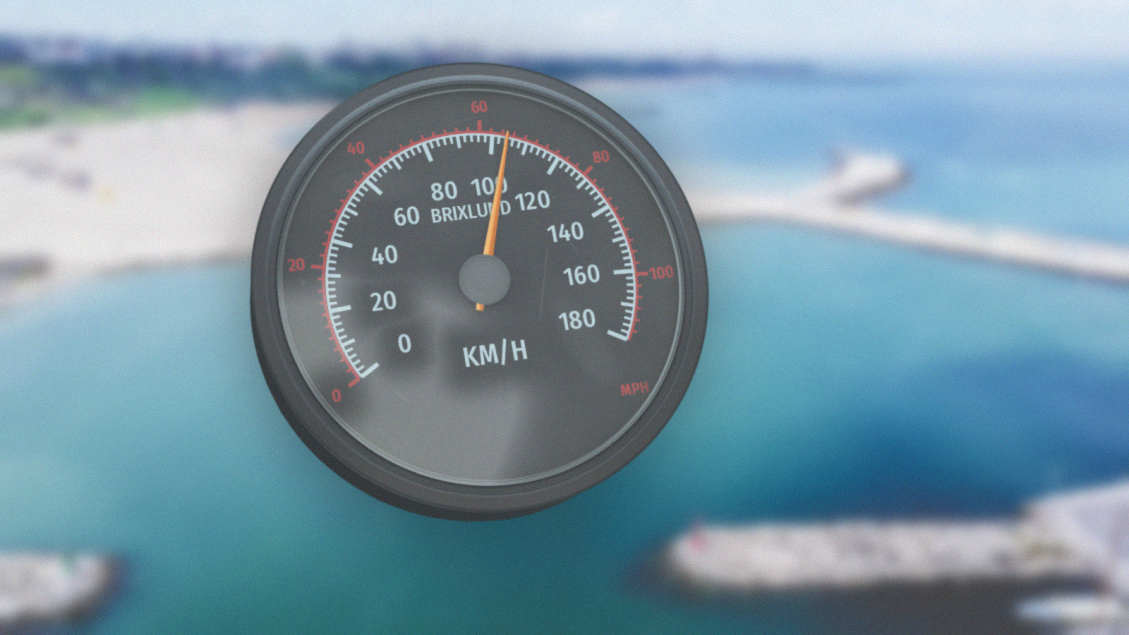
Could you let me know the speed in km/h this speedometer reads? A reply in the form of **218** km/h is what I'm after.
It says **104** km/h
